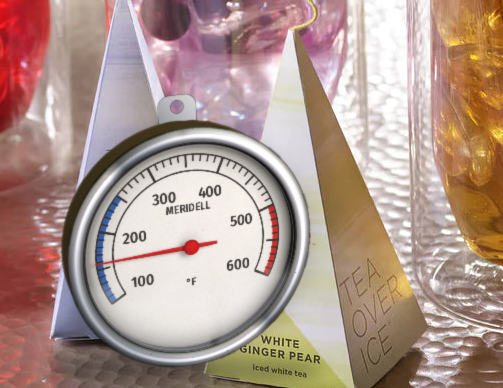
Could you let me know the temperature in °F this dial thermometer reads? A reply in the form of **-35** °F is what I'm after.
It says **160** °F
